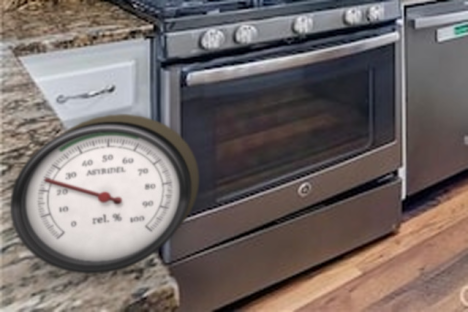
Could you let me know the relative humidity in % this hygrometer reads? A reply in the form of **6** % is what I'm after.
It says **25** %
